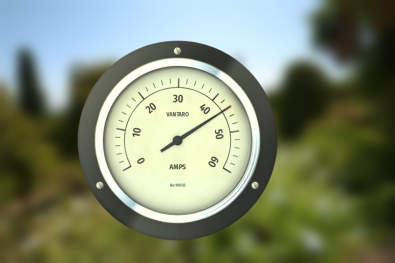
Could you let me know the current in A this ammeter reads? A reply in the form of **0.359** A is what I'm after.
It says **44** A
